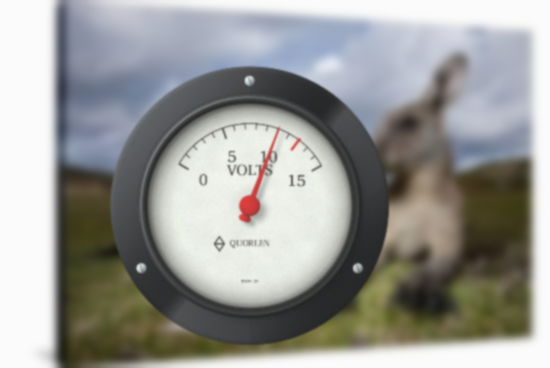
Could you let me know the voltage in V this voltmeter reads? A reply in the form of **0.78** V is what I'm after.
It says **10** V
